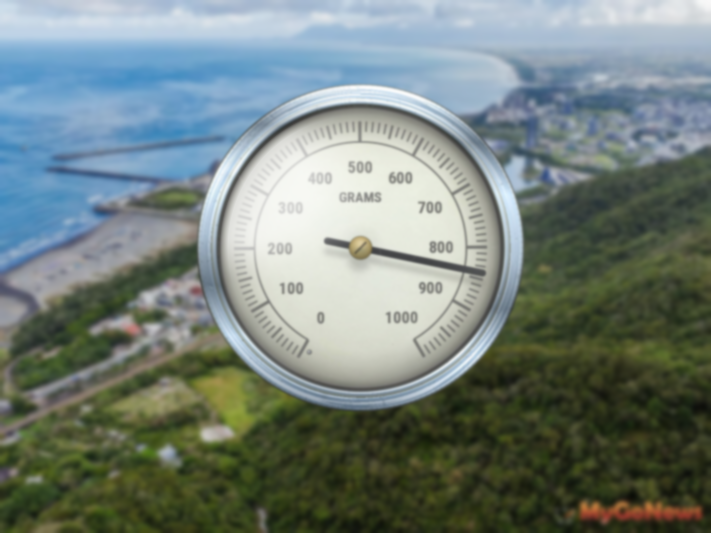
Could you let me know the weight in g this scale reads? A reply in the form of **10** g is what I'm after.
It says **840** g
